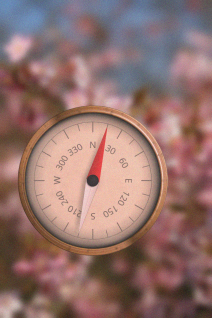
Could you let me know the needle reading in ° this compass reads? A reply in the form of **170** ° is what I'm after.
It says **15** °
